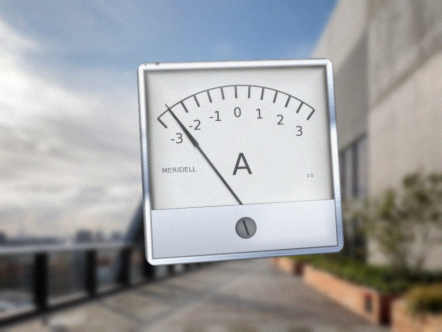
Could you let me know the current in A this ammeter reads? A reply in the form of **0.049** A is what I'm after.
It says **-2.5** A
